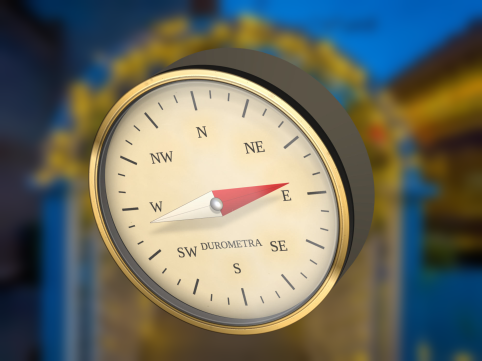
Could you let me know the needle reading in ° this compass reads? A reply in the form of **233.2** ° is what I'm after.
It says **80** °
